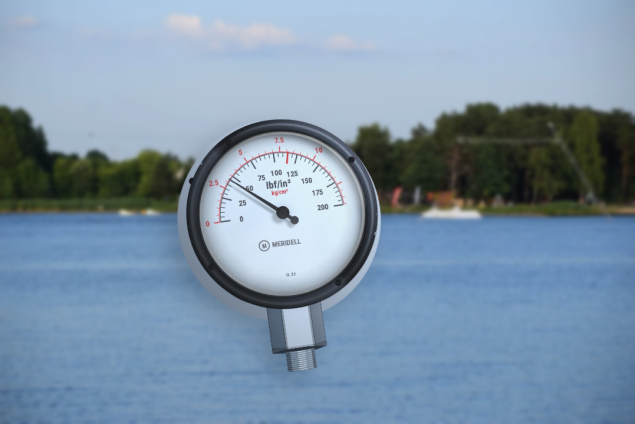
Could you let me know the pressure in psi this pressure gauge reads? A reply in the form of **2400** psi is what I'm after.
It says **45** psi
